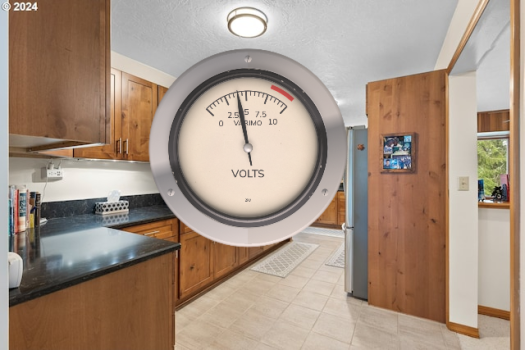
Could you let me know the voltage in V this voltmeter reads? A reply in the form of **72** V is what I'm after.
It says **4** V
